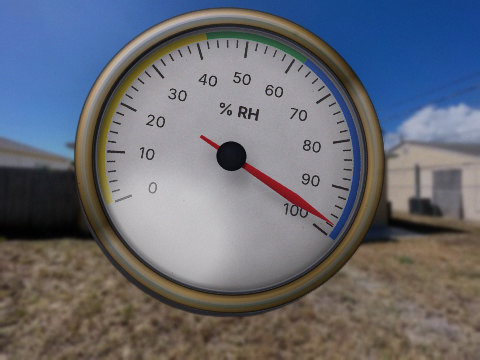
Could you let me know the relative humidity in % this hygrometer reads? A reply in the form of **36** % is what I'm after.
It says **98** %
